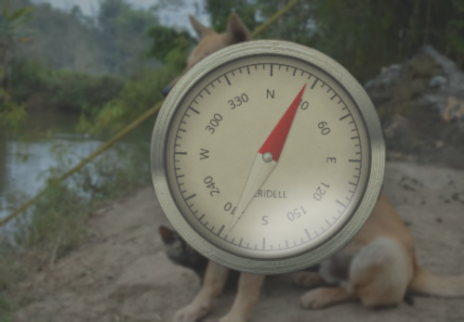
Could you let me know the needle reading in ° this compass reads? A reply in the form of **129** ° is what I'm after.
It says **25** °
